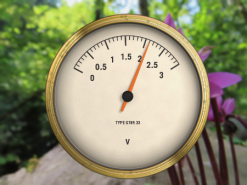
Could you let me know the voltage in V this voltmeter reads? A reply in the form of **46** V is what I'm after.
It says **2.1** V
